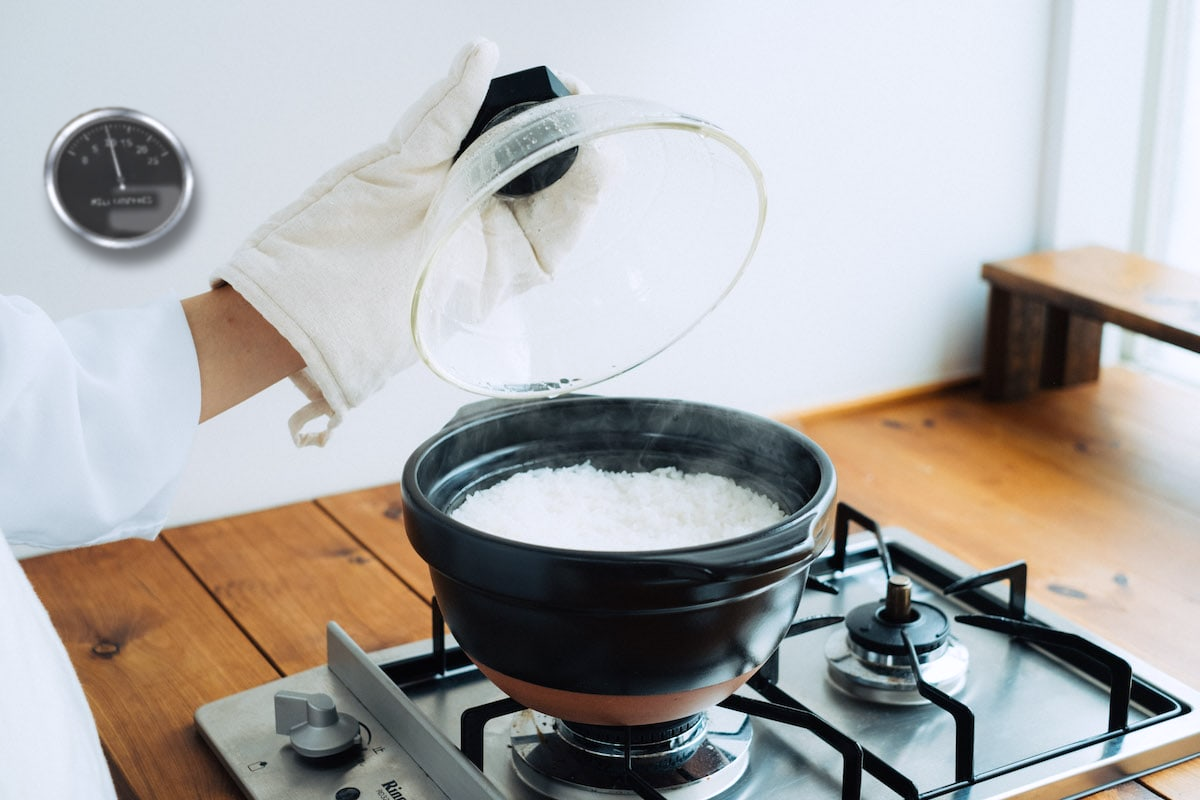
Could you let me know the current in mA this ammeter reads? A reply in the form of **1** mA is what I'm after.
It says **10** mA
